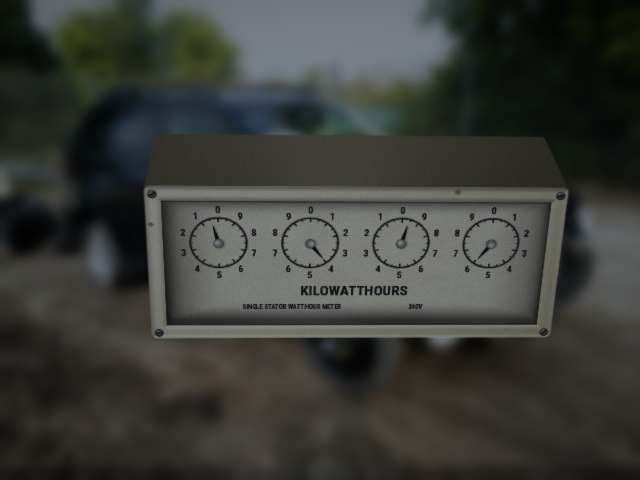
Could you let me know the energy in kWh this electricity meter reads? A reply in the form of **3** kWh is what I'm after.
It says **396** kWh
